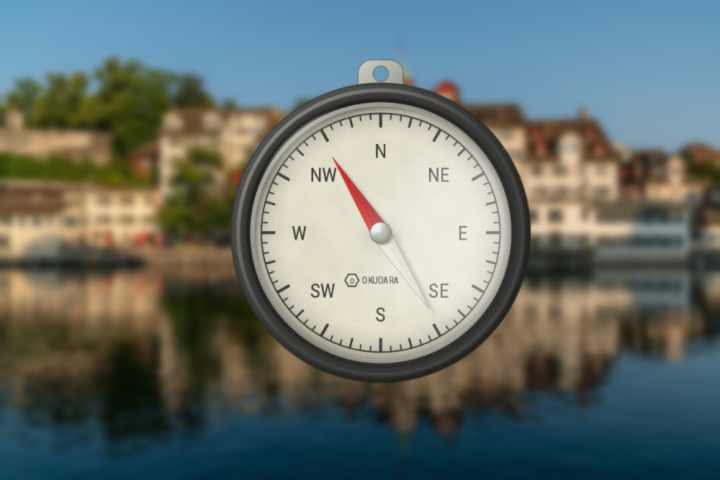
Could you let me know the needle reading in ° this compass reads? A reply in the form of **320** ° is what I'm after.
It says **327.5** °
